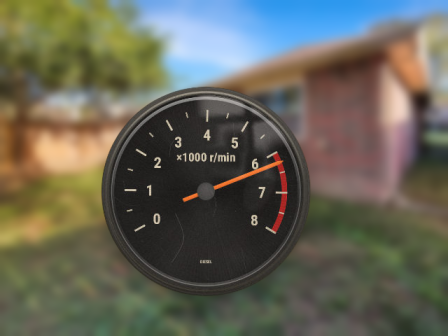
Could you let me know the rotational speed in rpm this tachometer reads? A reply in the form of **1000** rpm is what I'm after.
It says **6250** rpm
